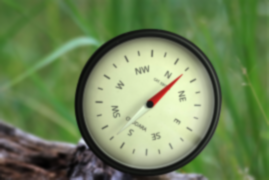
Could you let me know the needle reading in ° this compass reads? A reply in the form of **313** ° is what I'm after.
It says **15** °
